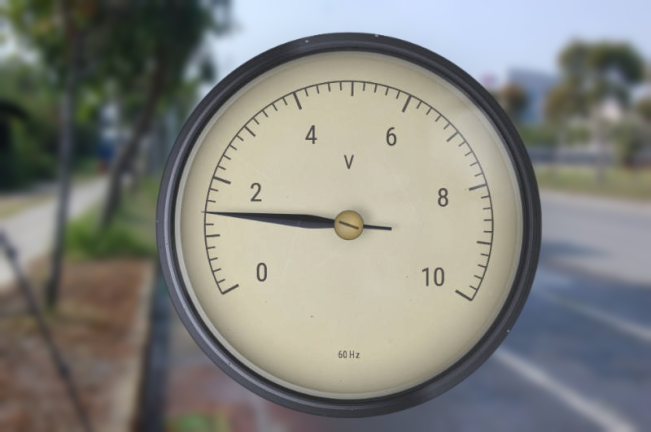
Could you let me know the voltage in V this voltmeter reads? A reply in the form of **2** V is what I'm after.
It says **1.4** V
